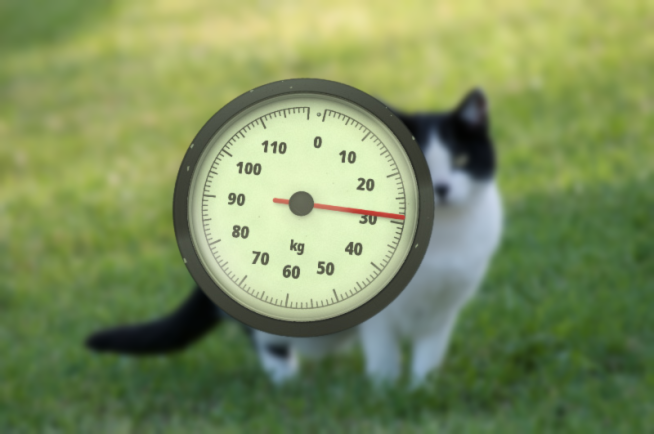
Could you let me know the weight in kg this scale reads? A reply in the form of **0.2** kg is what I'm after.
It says **29** kg
